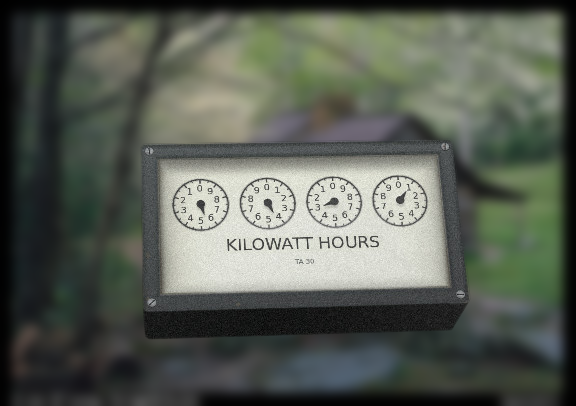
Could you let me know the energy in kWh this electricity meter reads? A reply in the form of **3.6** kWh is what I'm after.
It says **5431** kWh
